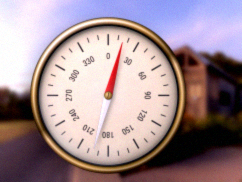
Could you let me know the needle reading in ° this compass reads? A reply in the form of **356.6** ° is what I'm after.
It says **15** °
